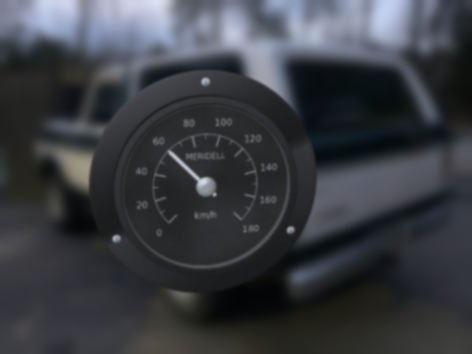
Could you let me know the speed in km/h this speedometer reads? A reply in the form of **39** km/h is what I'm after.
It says **60** km/h
